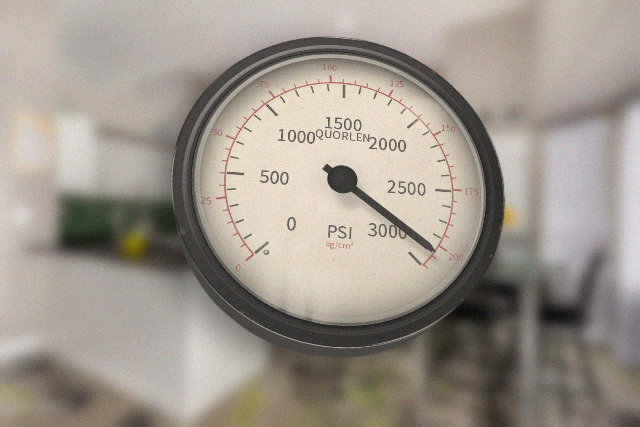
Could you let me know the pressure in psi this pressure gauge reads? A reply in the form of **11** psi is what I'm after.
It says **2900** psi
